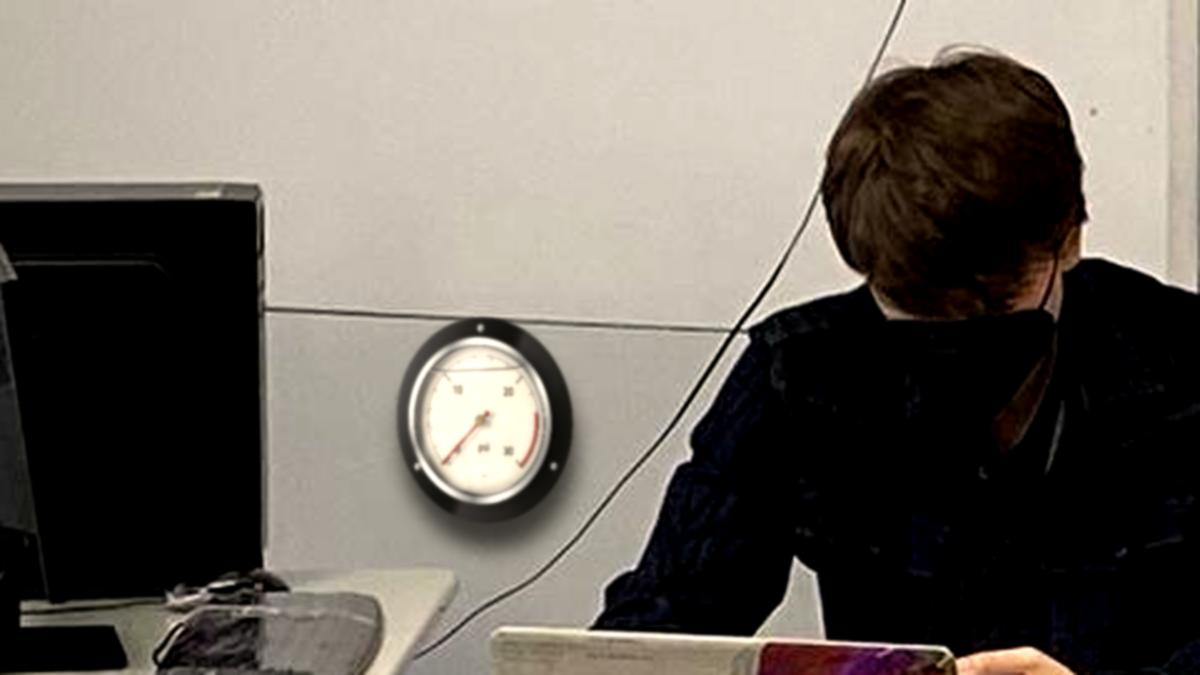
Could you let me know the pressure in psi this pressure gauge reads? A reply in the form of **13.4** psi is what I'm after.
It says **0** psi
